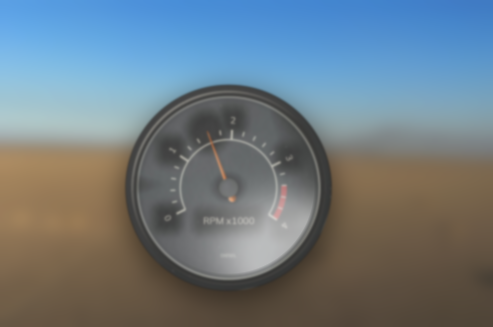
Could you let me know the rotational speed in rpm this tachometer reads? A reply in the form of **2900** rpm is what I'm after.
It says **1600** rpm
